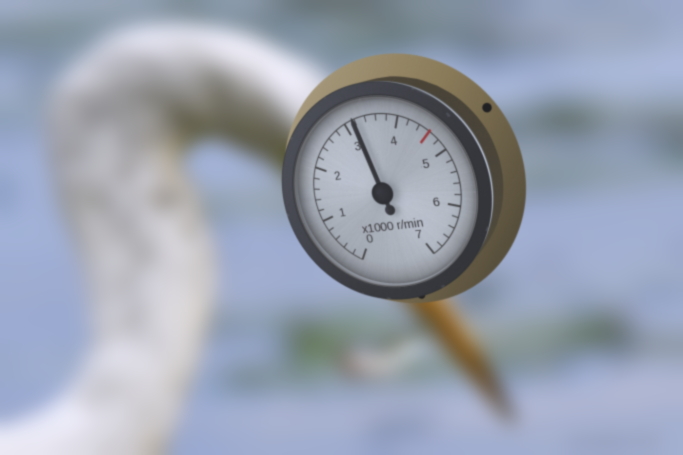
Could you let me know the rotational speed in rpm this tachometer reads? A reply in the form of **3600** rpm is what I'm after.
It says **3200** rpm
